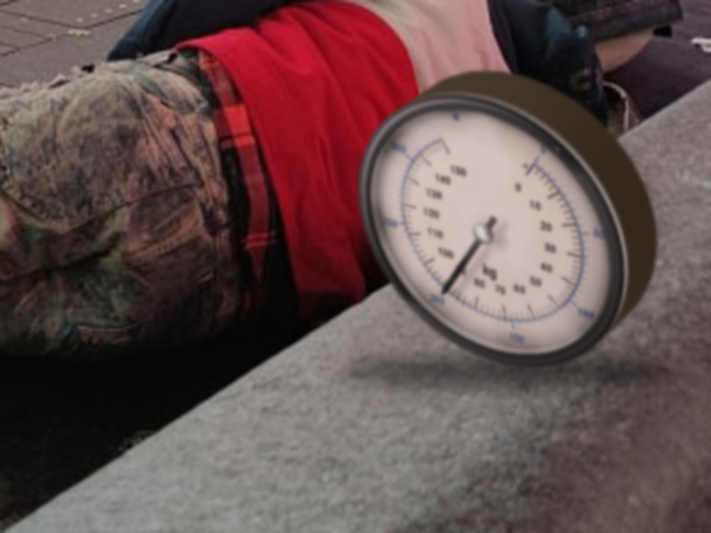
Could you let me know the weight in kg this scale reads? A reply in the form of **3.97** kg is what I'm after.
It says **90** kg
